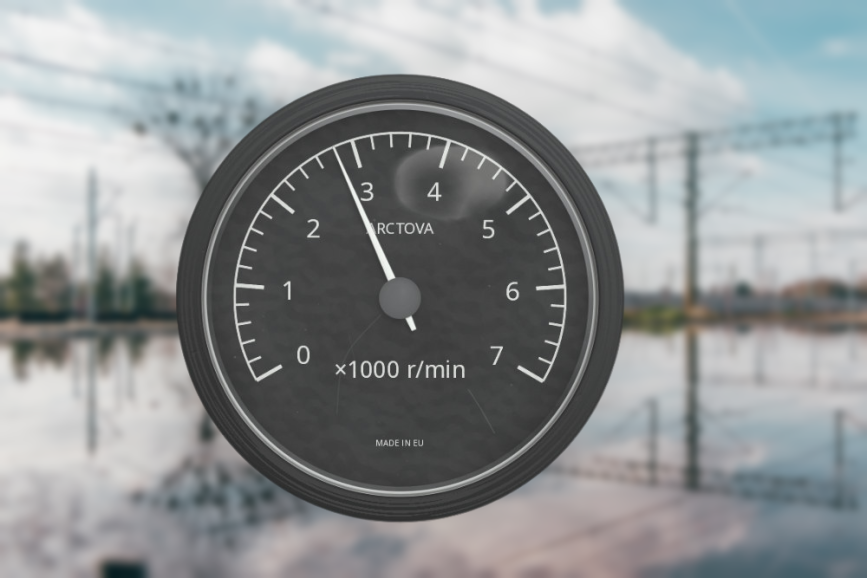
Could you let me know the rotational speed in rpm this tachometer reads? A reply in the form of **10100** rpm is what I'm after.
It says **2800** rpm
